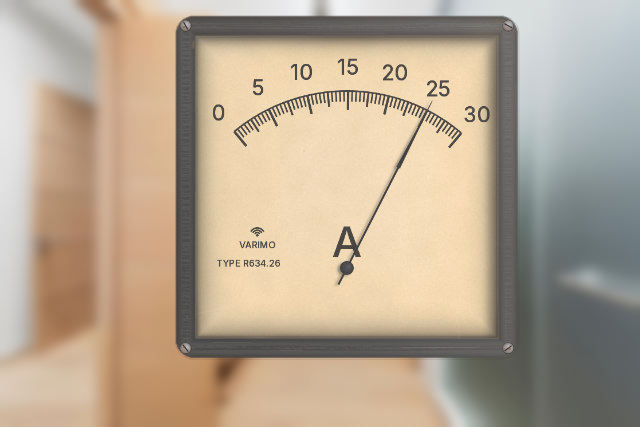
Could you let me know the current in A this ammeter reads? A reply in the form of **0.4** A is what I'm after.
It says **25** A
